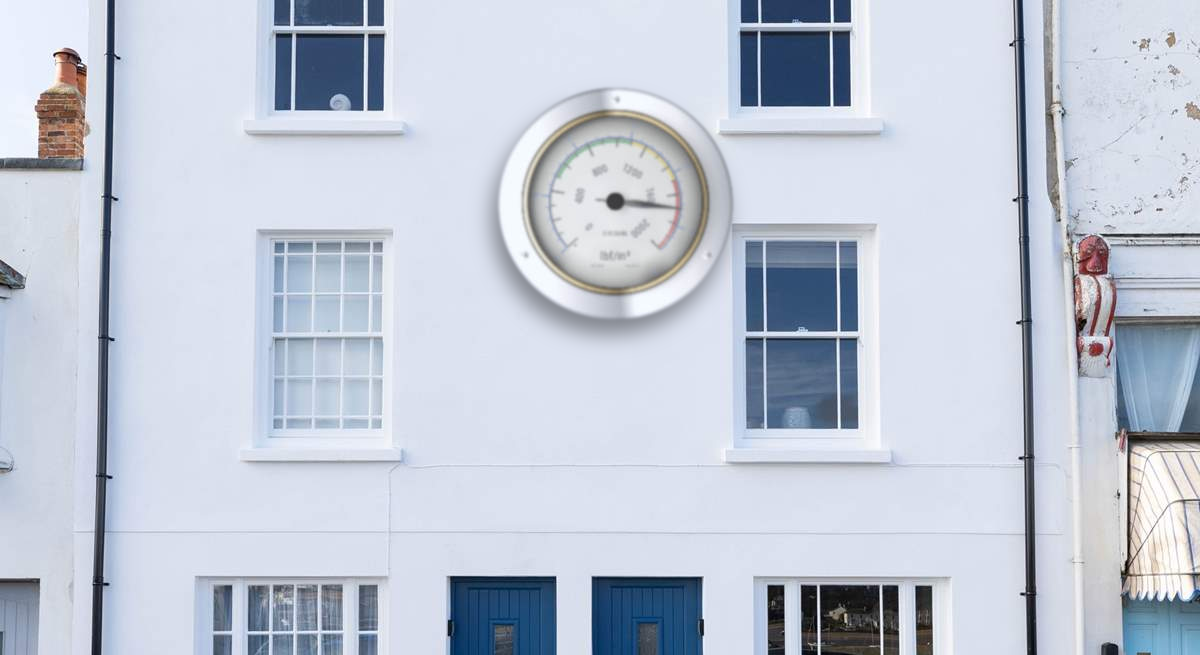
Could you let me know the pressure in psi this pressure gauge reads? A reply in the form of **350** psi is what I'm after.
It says **1700** psi
